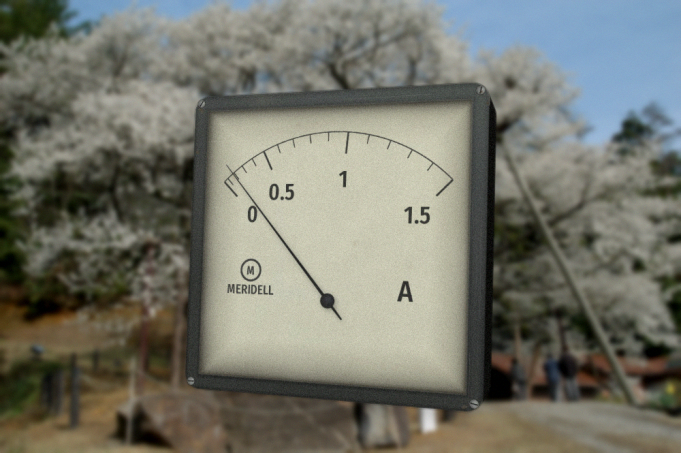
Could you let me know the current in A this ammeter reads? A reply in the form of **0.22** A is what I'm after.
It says **0.2** A
